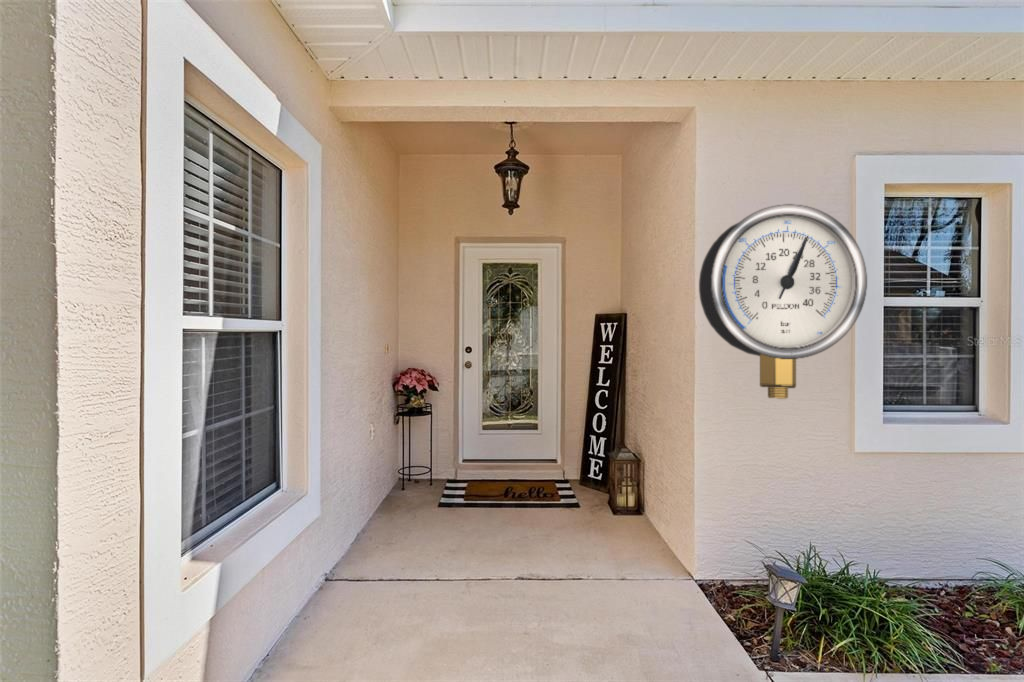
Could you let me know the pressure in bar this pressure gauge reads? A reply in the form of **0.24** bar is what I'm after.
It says **24** bar
